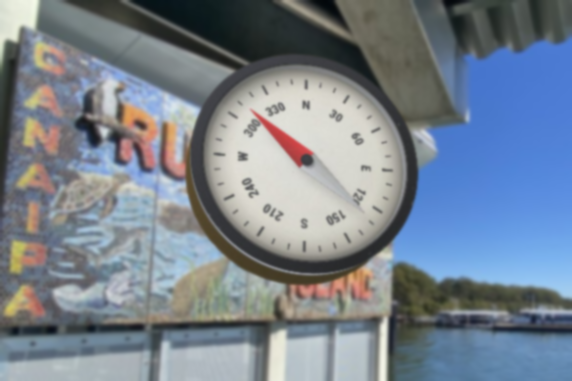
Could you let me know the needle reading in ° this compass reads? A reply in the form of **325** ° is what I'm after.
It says **310** °
